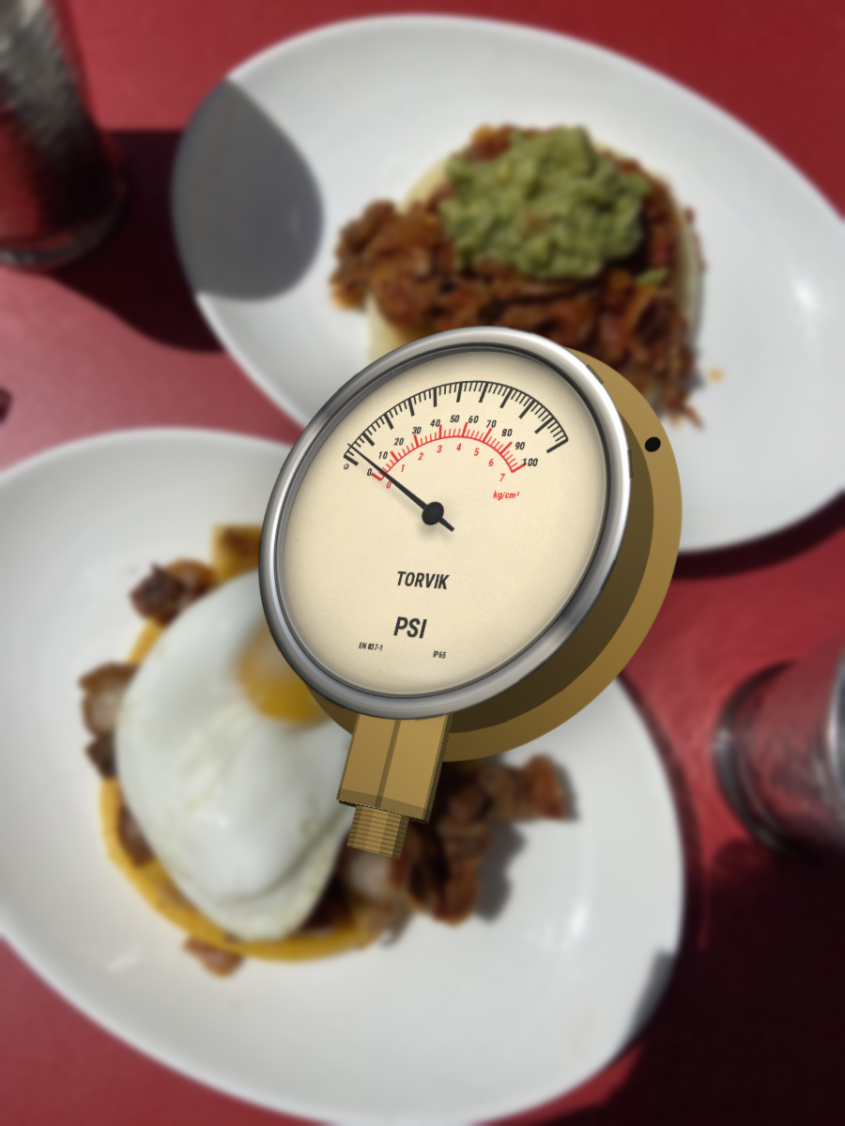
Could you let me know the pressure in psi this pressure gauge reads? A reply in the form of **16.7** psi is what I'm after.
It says **4** psi
